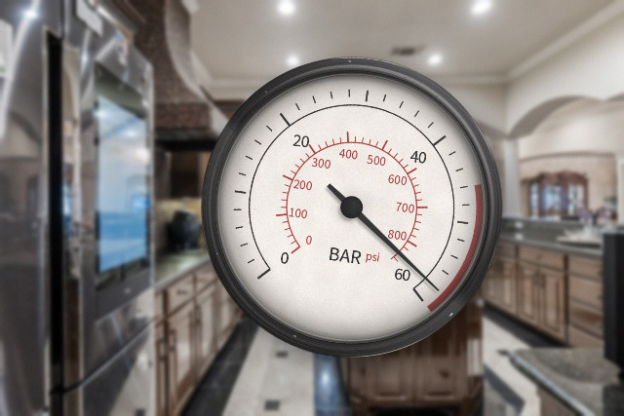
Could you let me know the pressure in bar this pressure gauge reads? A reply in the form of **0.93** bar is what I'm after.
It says **58** bar
